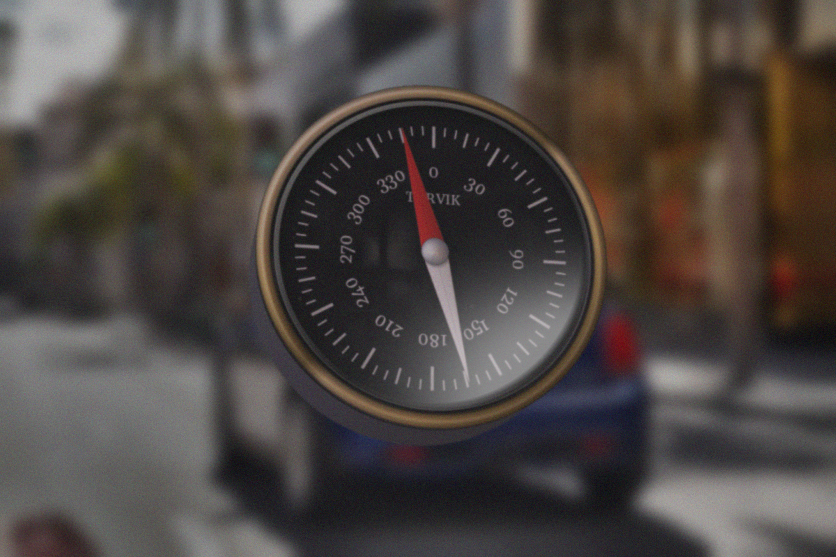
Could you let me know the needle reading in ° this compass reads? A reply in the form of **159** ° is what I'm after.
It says **345** °
